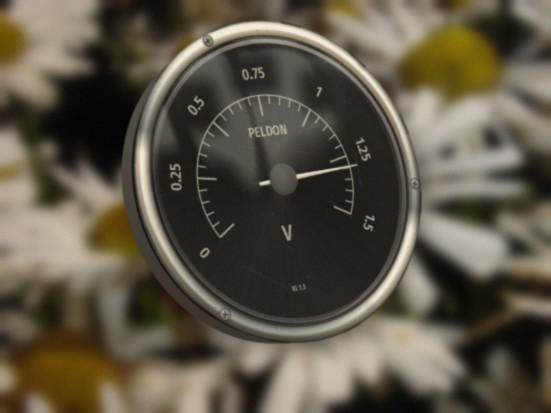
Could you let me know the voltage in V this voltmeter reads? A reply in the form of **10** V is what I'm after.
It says **1.3** V
